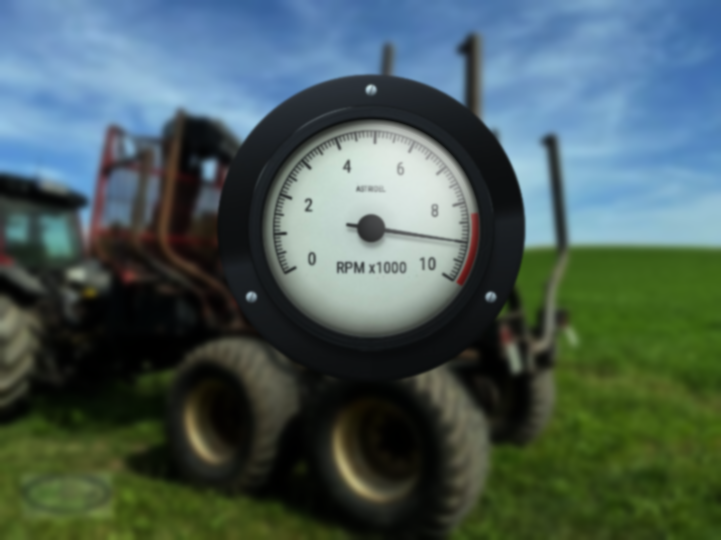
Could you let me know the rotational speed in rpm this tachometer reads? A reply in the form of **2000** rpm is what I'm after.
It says **9000** rpm
